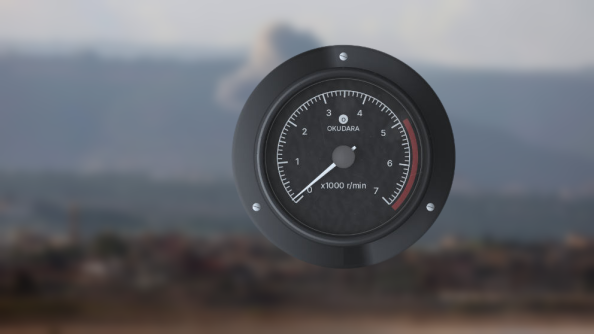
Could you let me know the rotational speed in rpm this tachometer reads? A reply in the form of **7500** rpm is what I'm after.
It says **100** rpm
